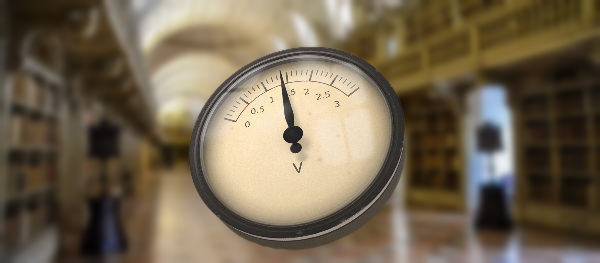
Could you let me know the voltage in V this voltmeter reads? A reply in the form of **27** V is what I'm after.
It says **1.4** V
